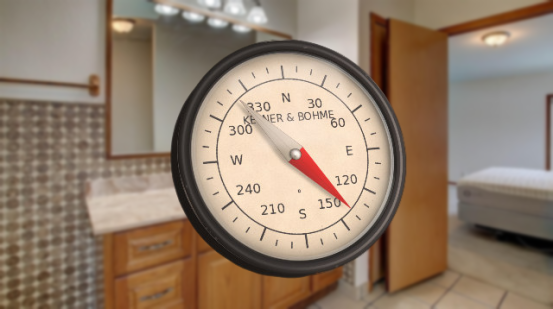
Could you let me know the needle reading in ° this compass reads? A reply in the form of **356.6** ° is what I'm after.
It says **140** °
